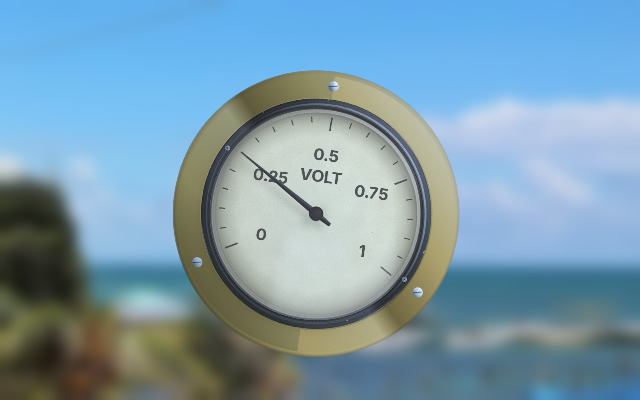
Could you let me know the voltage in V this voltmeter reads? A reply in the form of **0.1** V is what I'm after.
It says **0.25** V
